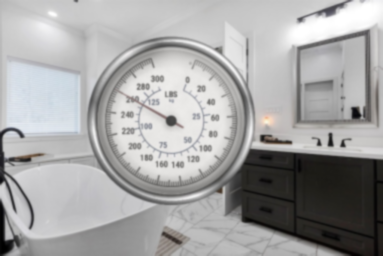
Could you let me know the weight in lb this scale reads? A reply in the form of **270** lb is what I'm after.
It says **260** lb
